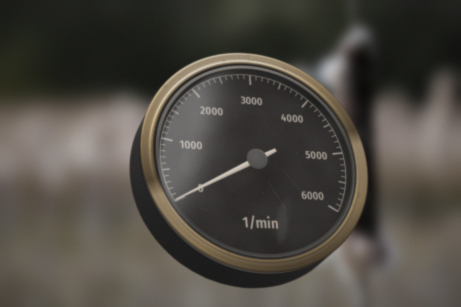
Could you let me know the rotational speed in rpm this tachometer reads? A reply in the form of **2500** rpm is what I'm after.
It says **0** rpm
